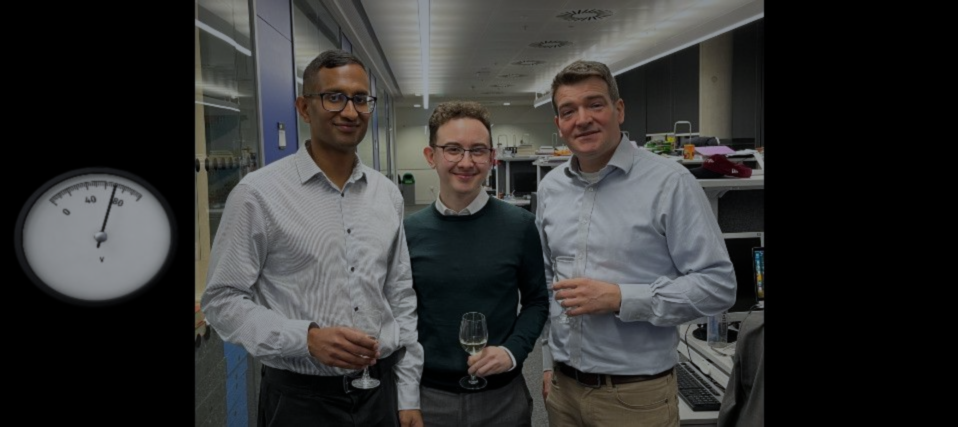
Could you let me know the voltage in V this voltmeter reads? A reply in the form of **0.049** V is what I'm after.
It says **70** V
